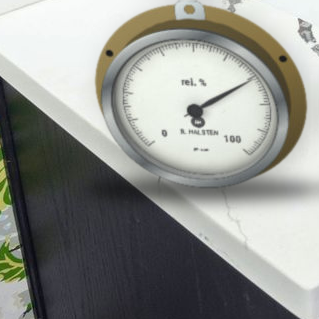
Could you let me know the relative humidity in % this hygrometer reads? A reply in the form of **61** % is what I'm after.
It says **70** %
